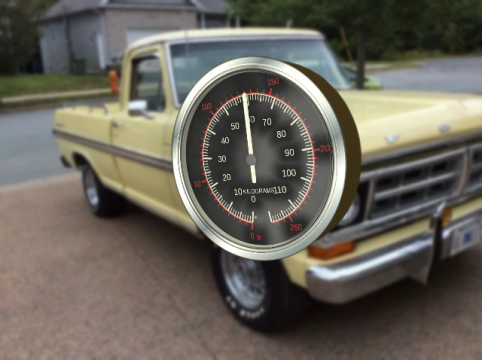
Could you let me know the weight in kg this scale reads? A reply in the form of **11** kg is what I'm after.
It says **60** kg
